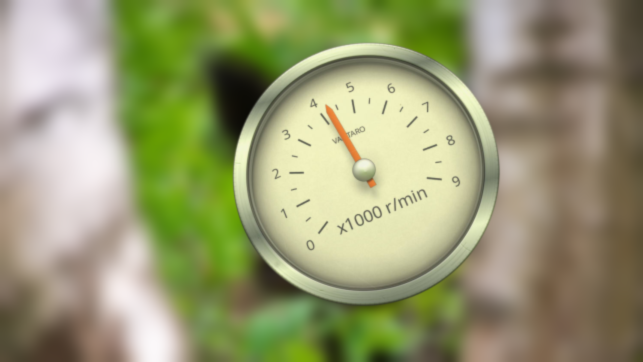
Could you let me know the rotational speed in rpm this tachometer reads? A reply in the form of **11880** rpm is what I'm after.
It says **4250** rpm
